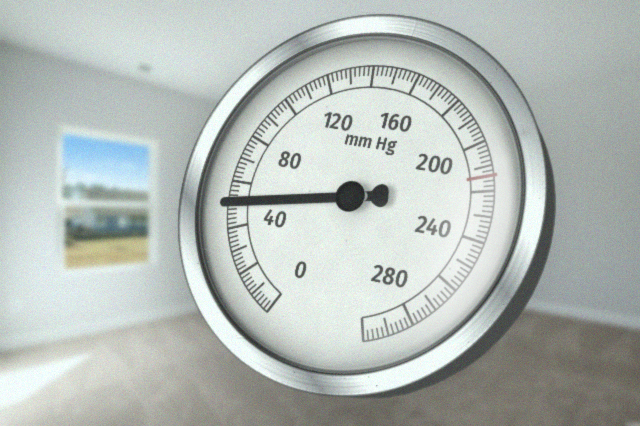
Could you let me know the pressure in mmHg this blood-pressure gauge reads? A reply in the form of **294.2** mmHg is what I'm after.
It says **50** mmHg
